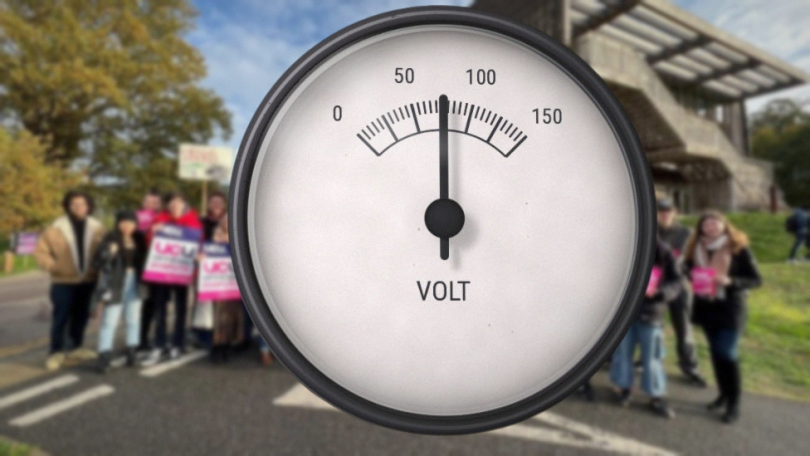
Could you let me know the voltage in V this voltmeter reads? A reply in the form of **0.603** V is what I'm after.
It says **75** V
